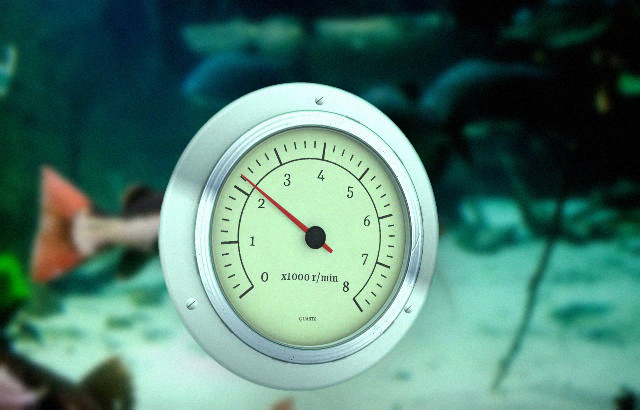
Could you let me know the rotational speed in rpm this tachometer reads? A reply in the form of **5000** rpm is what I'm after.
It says **2200** rpm
